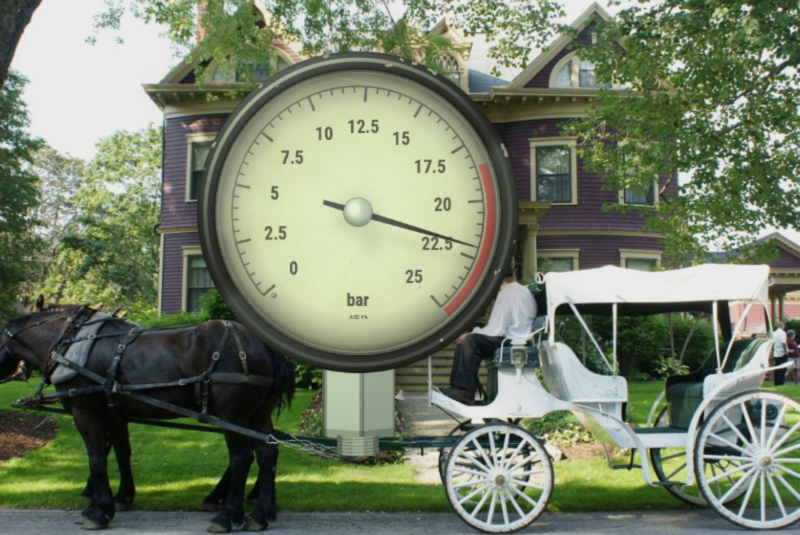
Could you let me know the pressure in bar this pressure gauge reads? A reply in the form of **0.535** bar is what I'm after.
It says **22** bar
